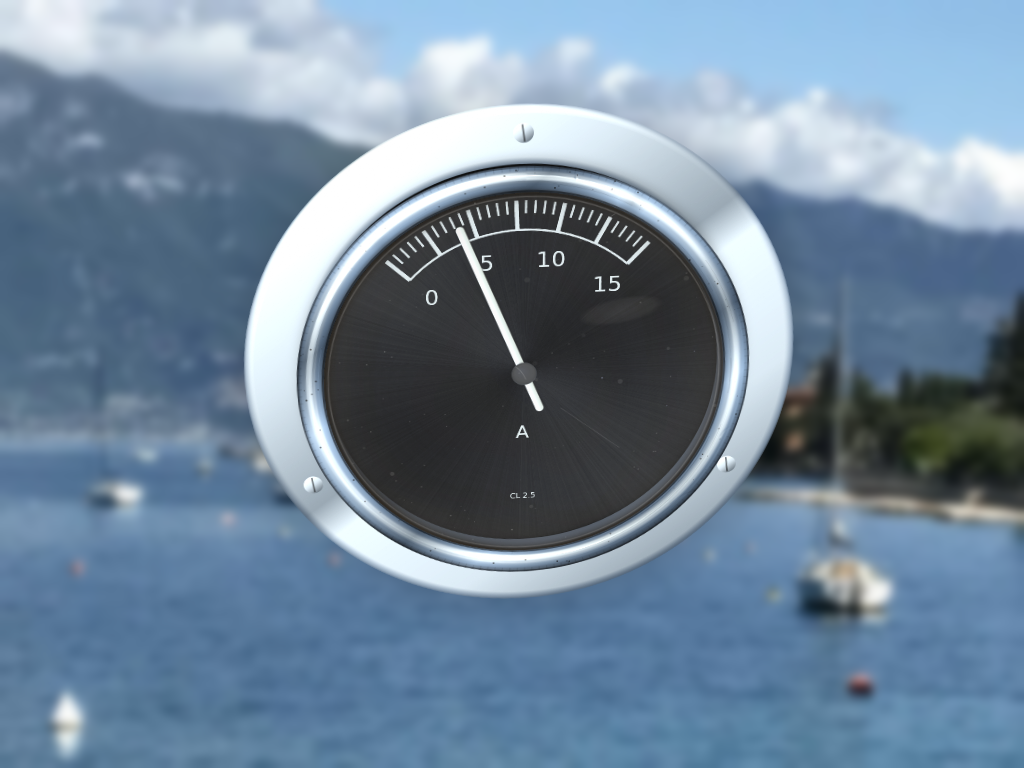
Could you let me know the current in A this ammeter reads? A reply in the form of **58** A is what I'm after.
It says **4.25** A
